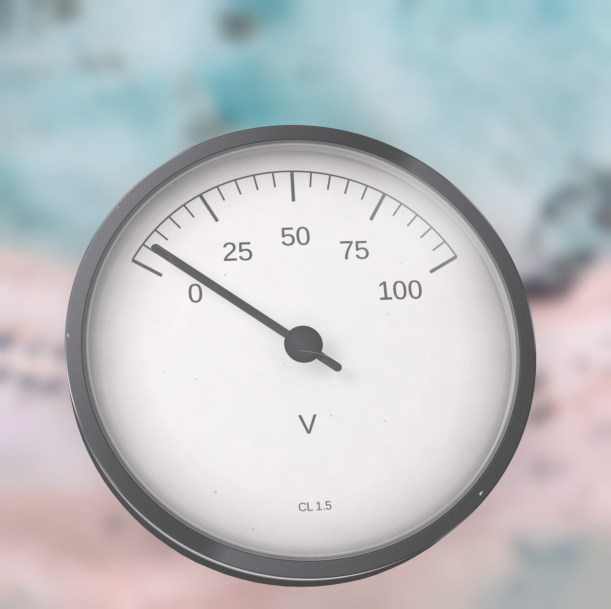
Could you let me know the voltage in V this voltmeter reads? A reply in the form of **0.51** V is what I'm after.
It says **5** V
